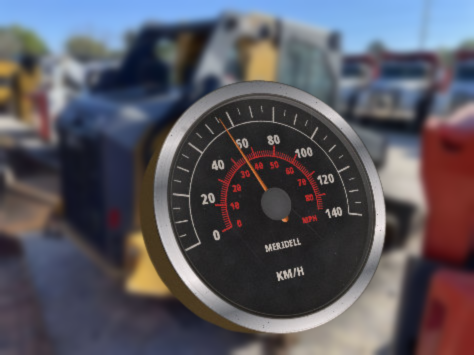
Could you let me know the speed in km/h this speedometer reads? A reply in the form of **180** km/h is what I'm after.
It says **55** km/h
